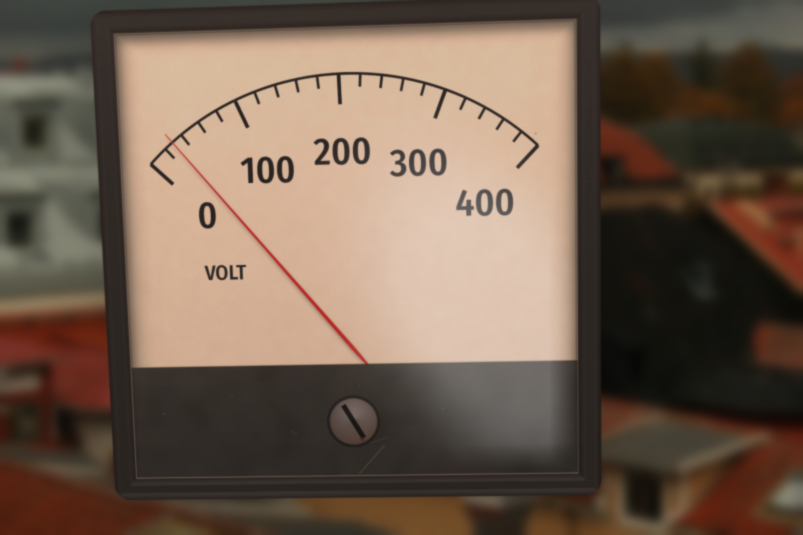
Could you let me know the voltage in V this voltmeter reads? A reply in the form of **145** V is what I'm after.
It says **30** V
